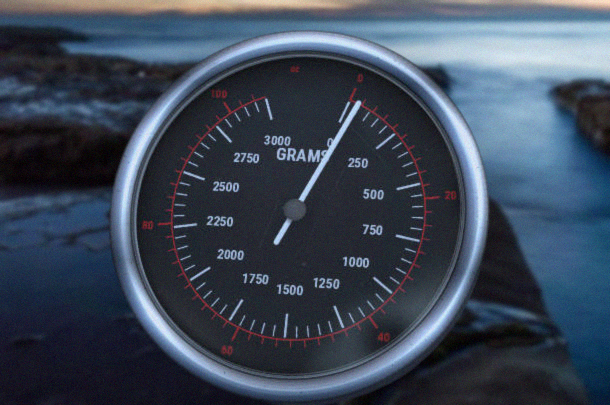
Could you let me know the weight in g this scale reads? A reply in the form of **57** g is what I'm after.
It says **50** g
